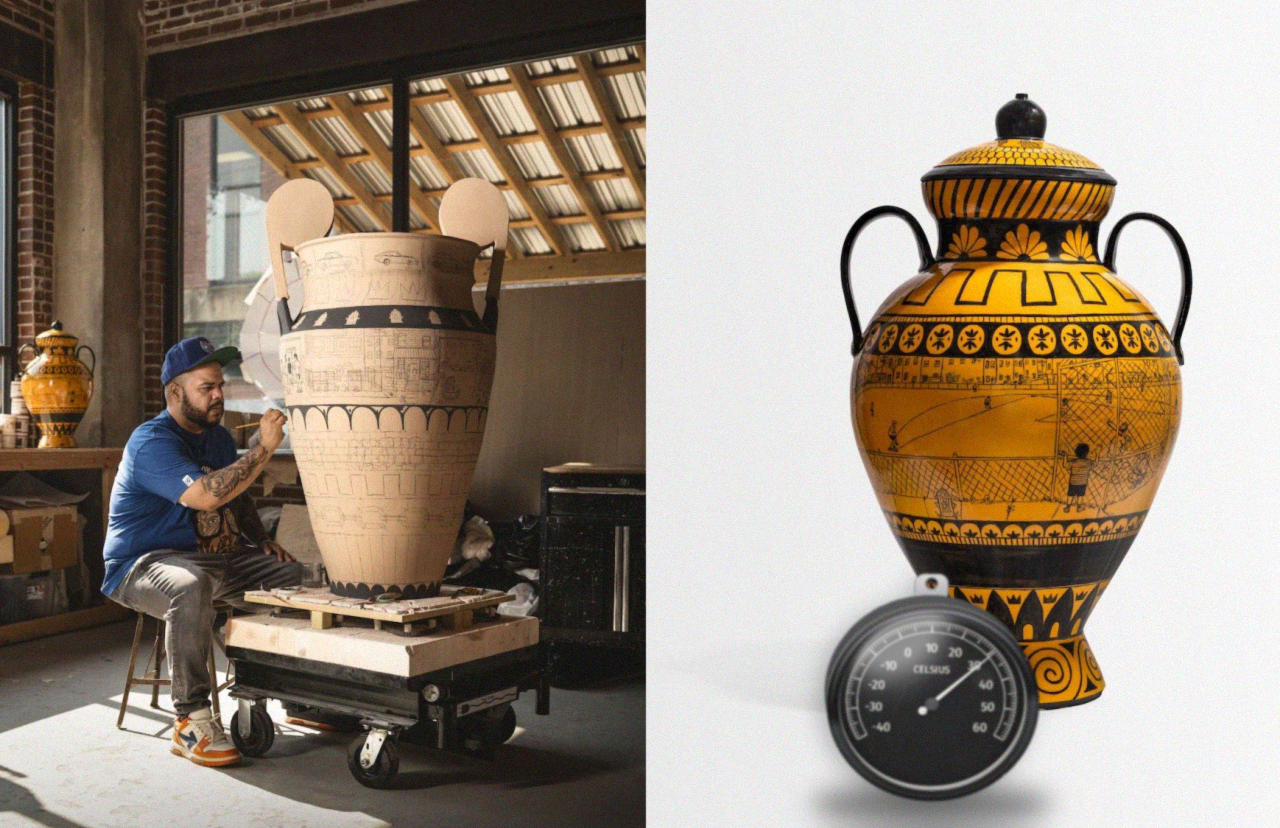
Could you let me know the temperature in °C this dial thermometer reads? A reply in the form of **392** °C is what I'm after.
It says **30** °C
